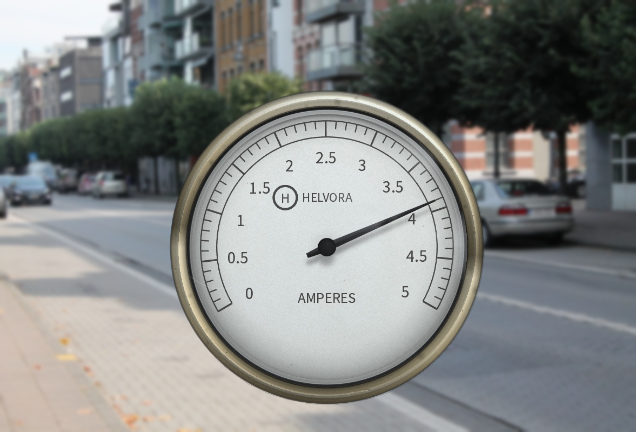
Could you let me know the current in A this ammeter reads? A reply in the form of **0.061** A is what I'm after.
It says **3.9** A
